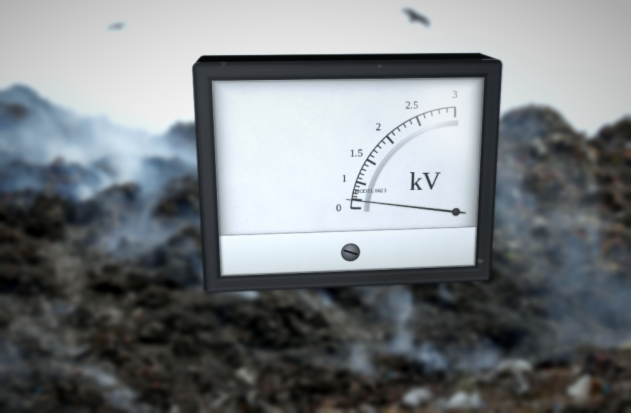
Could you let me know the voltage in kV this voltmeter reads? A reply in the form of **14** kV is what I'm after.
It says **0.5** kV
